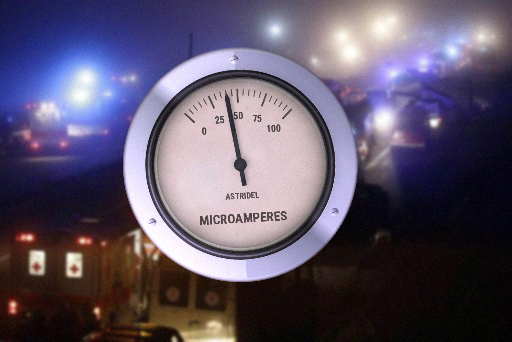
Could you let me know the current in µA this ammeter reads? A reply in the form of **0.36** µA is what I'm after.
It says **40** µA
